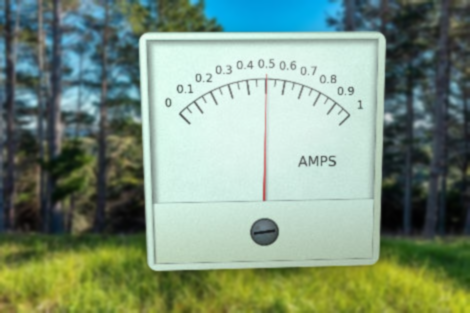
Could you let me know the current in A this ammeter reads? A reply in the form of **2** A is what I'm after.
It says **0.5** A
